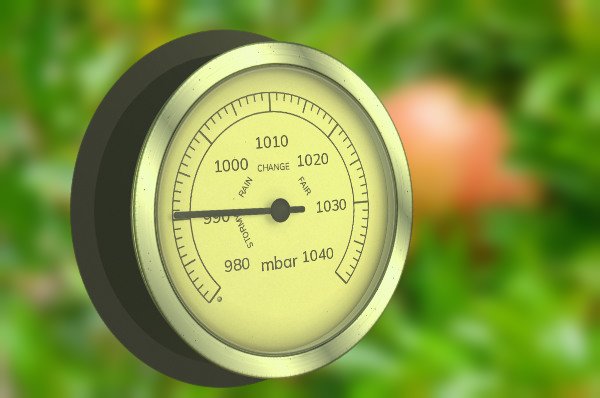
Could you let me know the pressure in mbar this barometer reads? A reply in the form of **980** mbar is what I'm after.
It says **990.5** mbar
